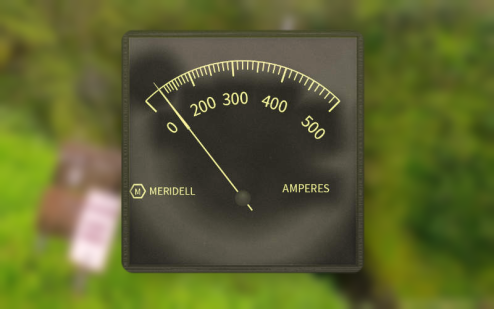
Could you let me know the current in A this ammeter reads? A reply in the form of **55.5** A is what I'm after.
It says **100** A
